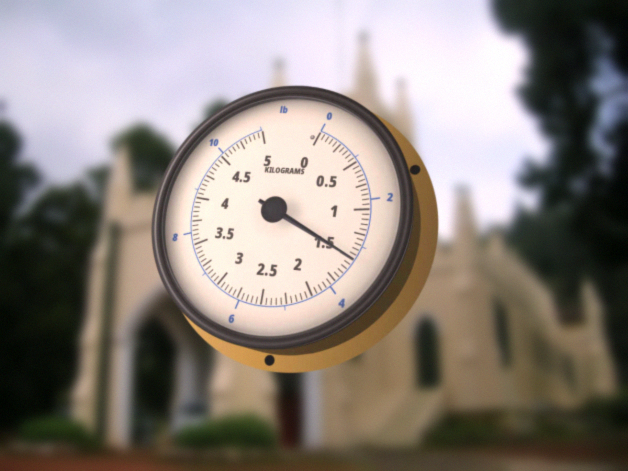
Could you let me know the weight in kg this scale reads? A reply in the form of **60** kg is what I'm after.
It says **1.5** kg
